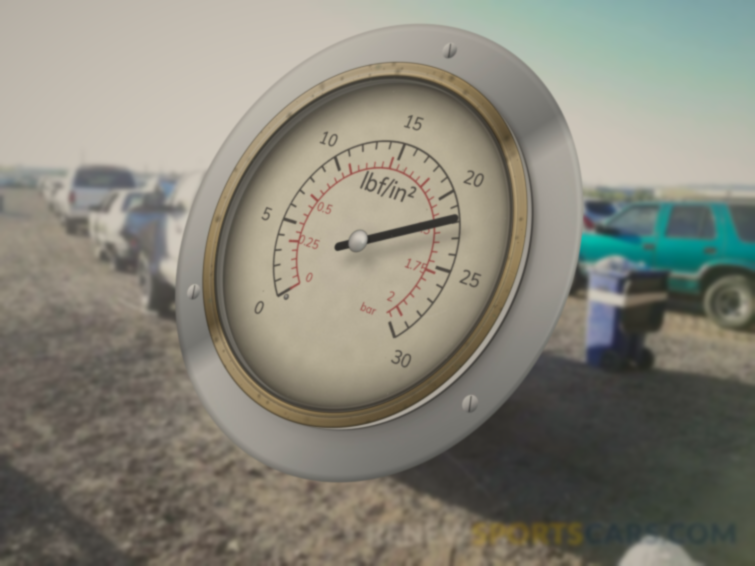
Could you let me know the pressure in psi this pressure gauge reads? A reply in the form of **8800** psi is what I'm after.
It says **22** psi
